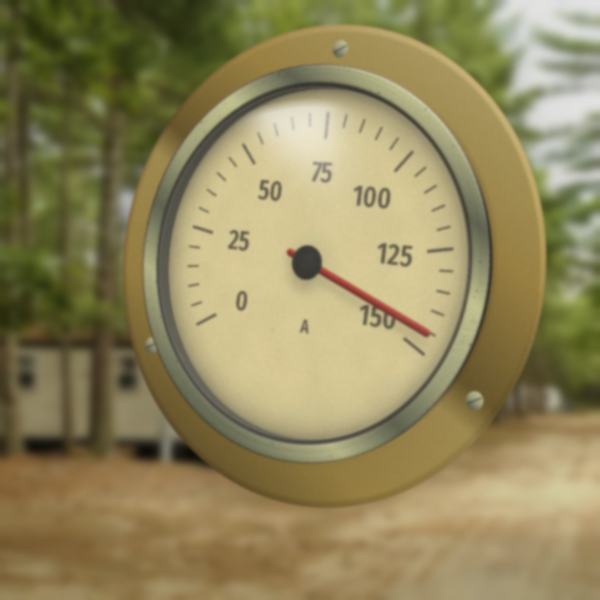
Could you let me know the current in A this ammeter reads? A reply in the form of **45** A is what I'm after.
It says **145** A
